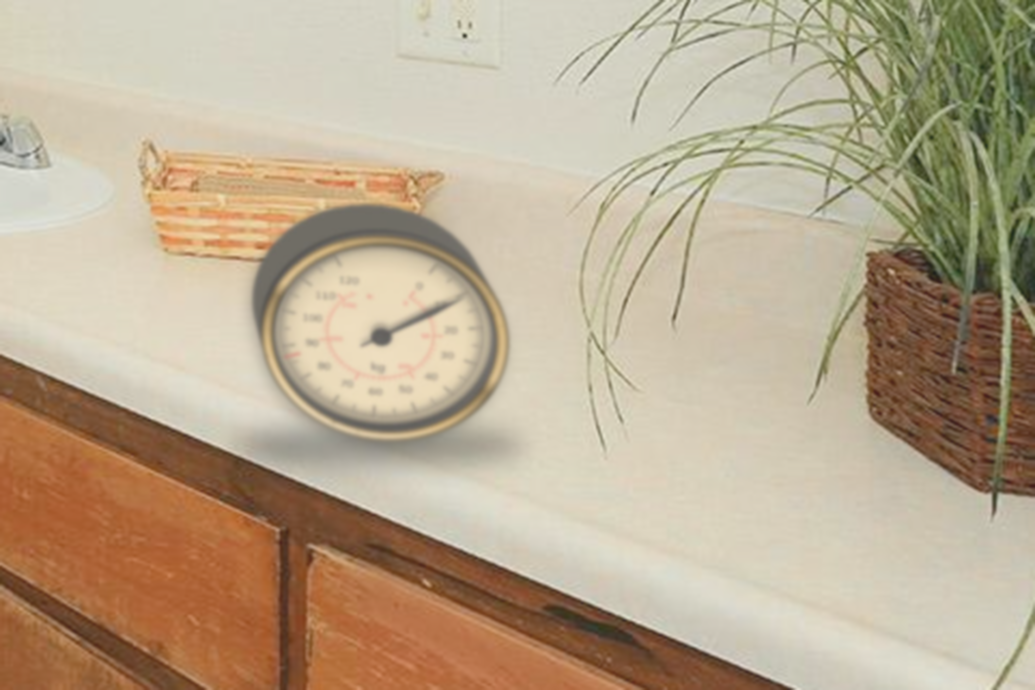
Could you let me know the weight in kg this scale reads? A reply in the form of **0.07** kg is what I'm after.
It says **10** kg
